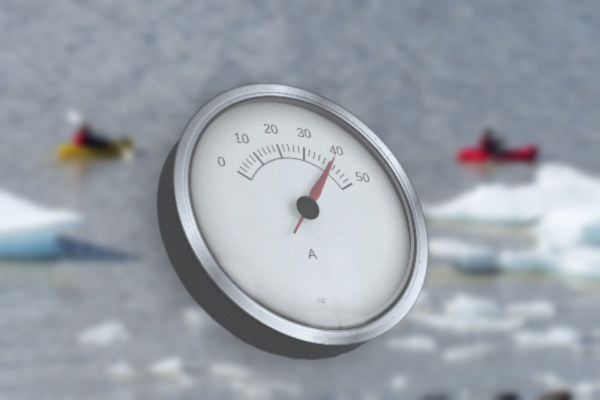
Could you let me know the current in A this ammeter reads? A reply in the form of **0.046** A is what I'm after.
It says **40** A
